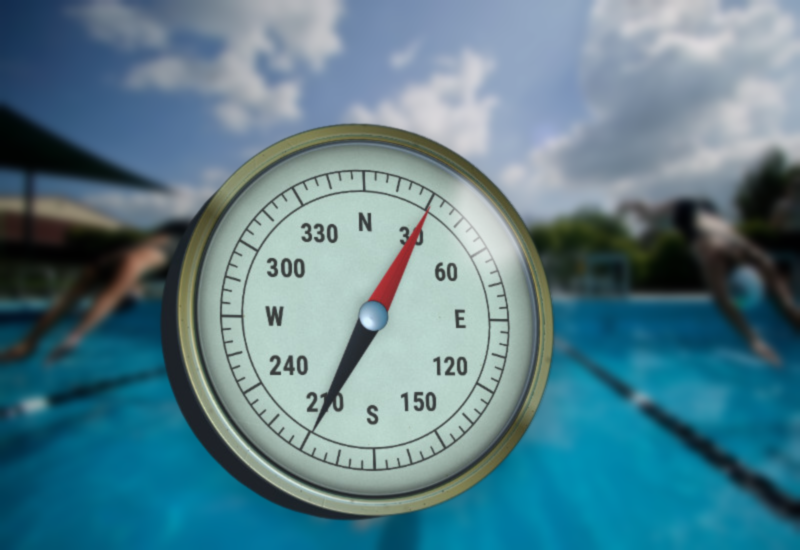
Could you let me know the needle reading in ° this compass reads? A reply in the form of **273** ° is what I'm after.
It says **30** °
